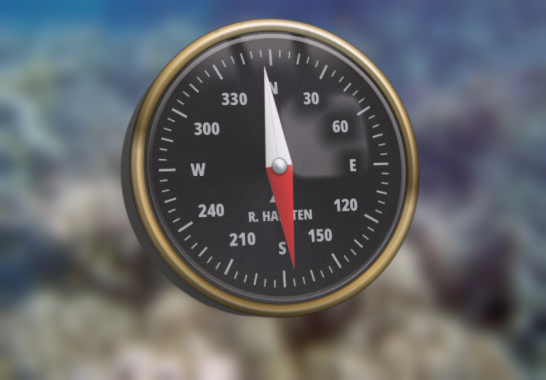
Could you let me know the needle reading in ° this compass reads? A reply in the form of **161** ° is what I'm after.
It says **175** °
